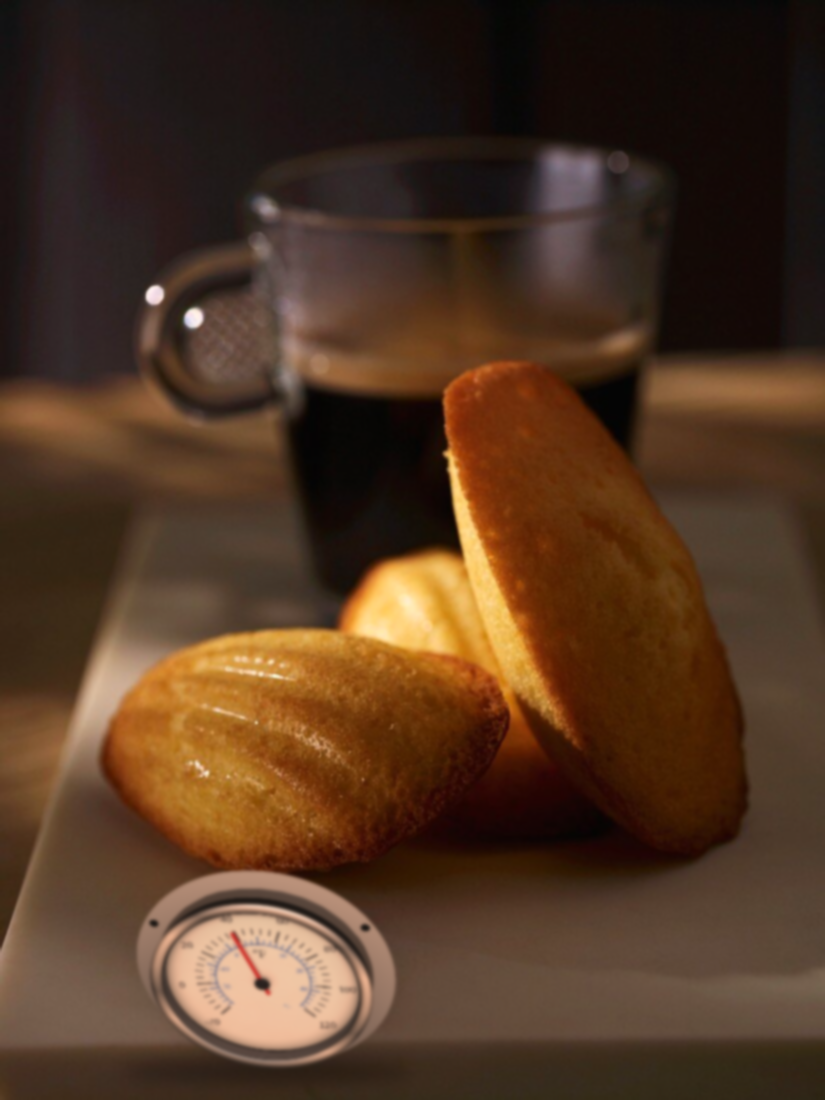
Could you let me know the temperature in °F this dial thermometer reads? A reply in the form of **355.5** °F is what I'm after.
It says **40** °F
